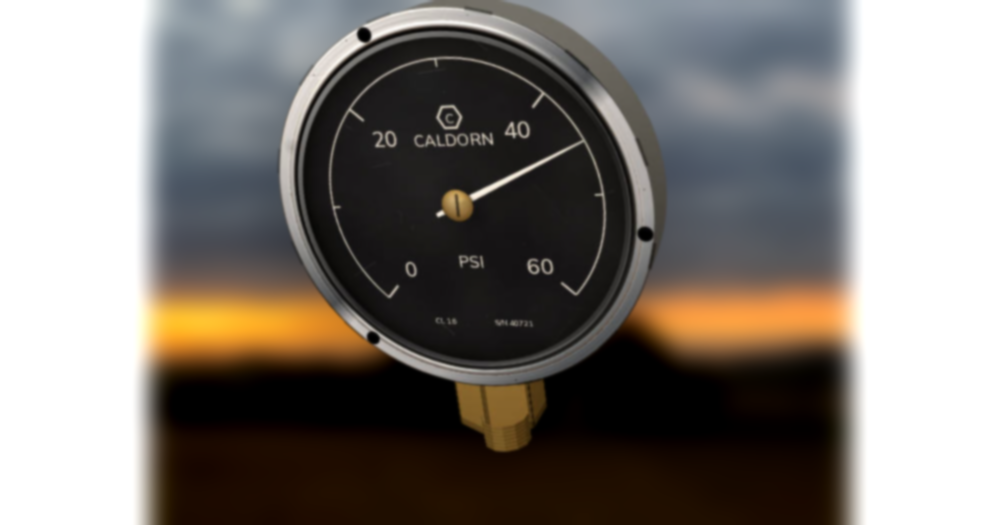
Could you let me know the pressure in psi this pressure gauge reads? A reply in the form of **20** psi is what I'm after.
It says **45** psi
